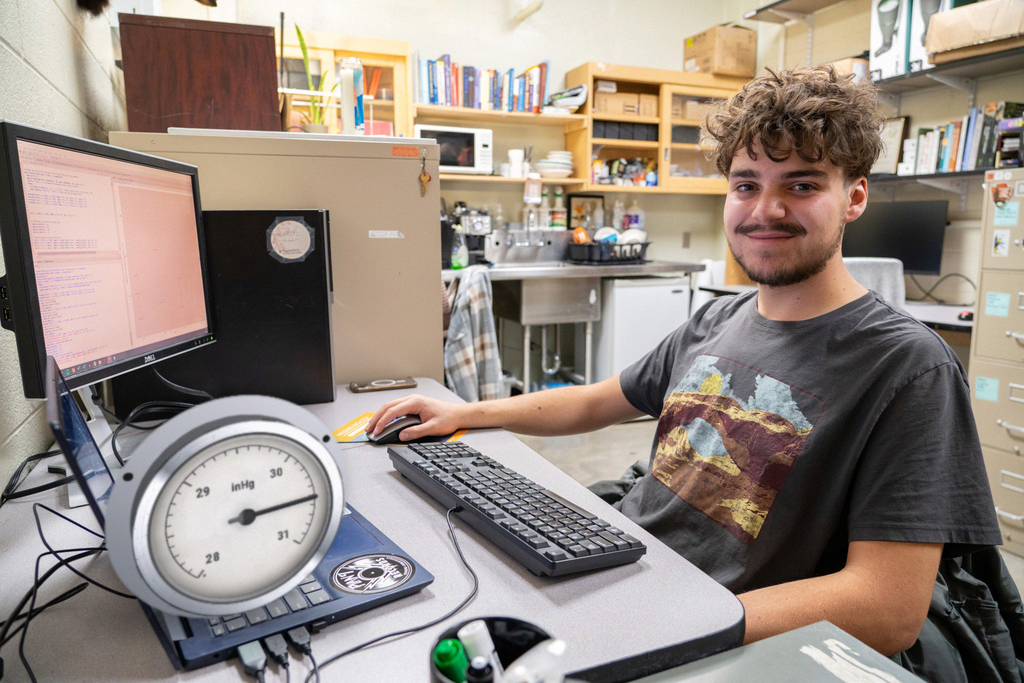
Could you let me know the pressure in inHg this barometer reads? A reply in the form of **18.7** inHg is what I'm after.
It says **30.5** inHg
